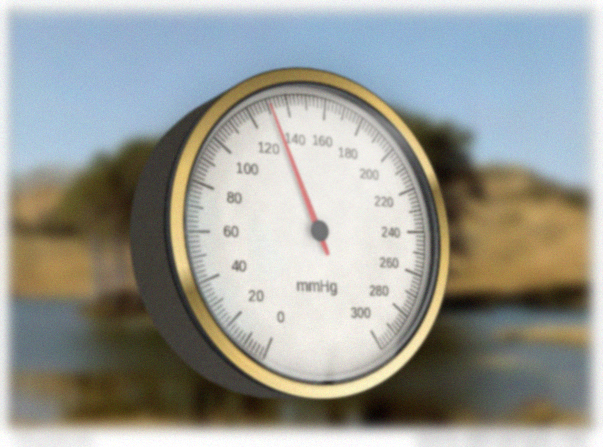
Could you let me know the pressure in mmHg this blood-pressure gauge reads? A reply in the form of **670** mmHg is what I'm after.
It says **130** mmHg
